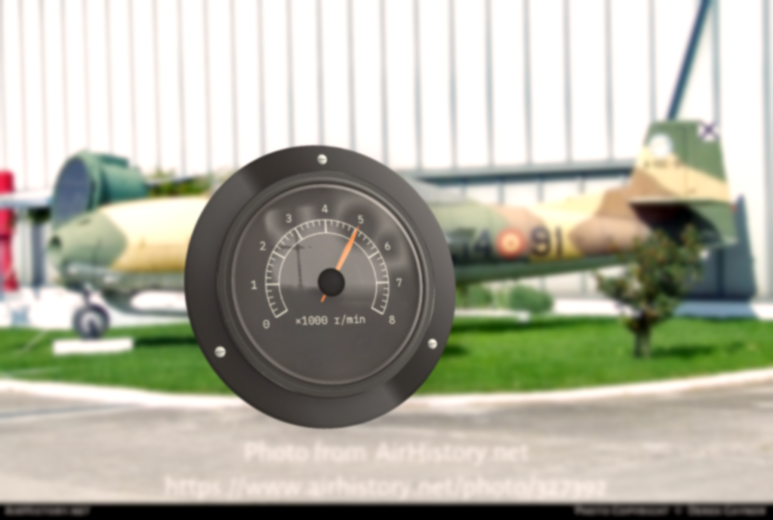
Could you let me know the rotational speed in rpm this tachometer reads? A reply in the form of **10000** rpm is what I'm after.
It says **5000** rpm
